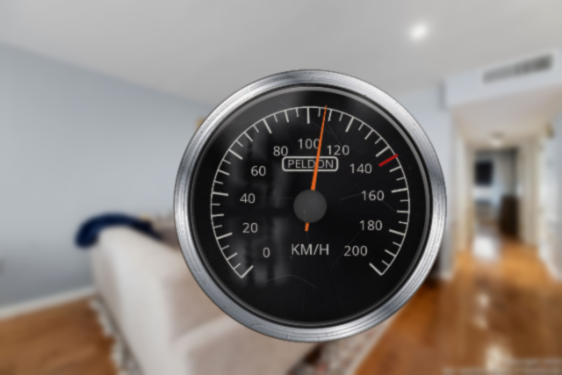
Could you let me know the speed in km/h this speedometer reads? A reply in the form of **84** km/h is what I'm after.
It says **107.5** km/h
